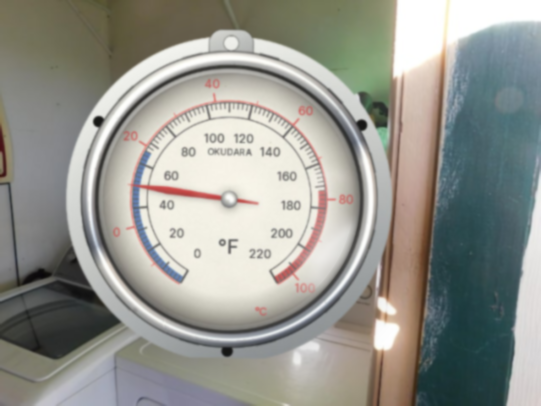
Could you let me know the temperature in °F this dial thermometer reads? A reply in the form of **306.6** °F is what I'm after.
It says **50** °F
